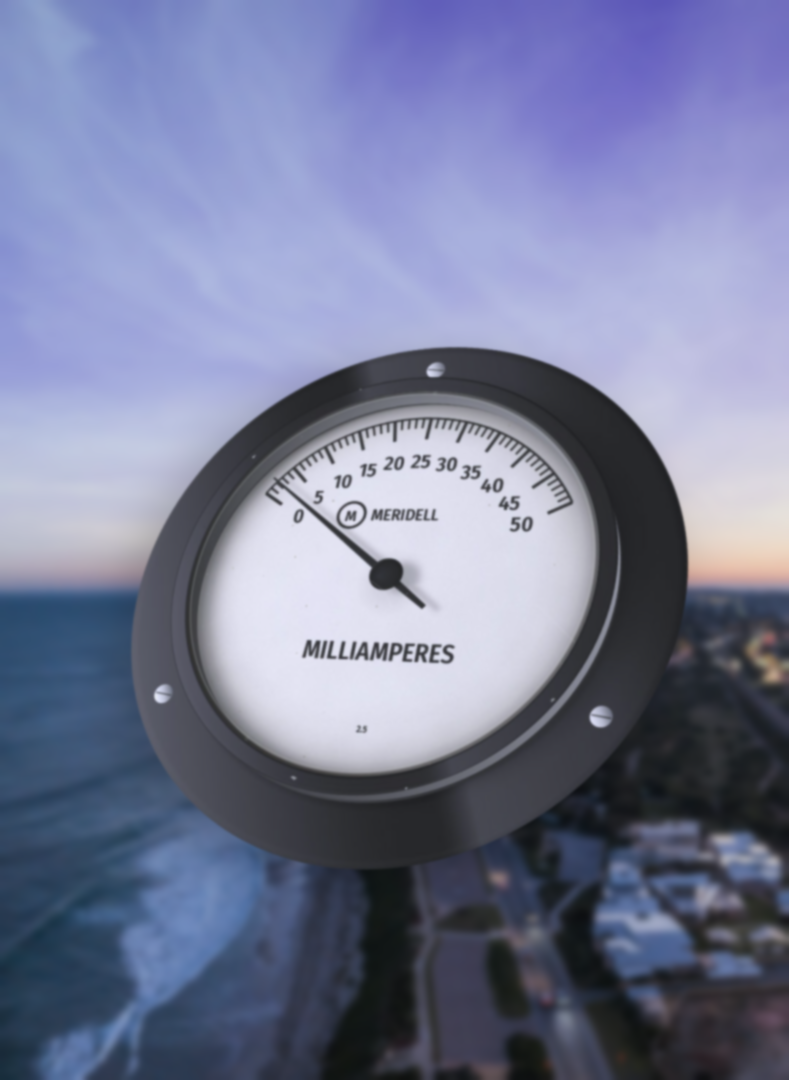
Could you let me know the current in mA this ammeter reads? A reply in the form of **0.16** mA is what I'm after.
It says **2** mA
